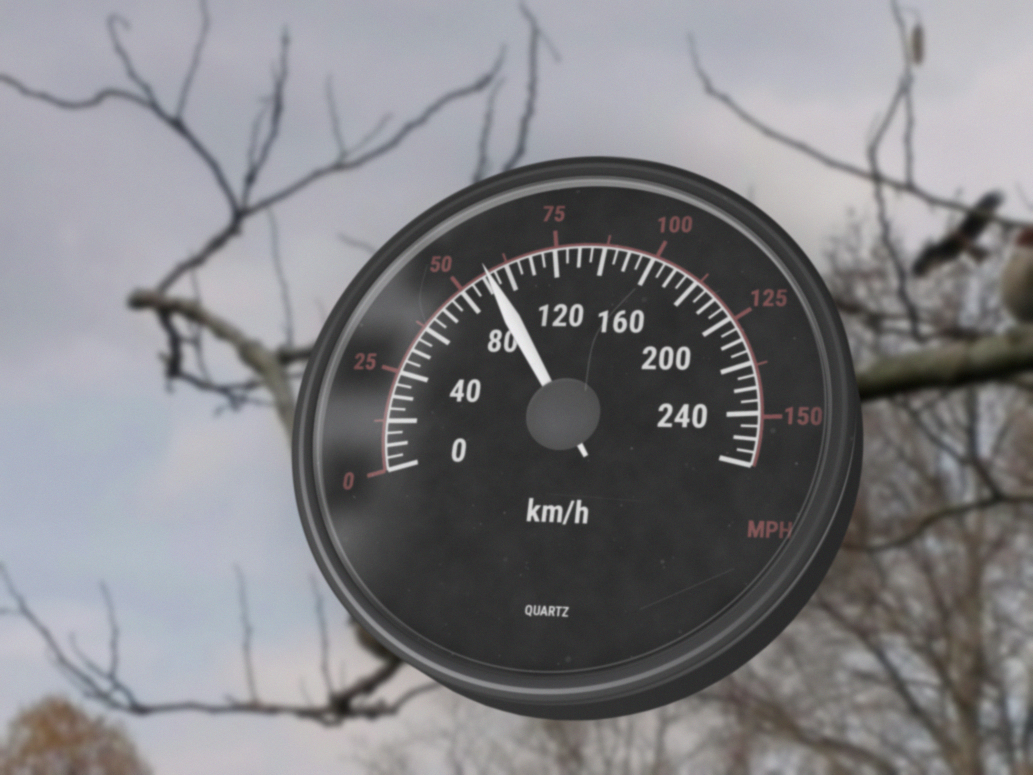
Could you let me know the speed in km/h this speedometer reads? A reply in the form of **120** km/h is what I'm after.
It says **92.5** km/h
